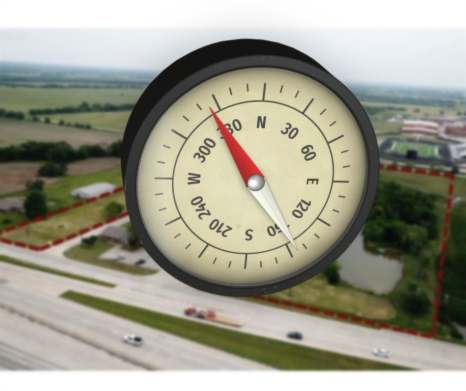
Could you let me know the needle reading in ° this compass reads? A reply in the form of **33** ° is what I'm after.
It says **325** °
